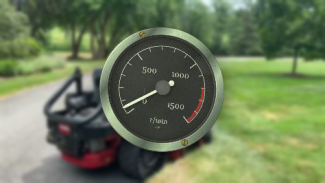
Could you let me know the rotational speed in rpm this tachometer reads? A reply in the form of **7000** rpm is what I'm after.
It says **50** rpm
